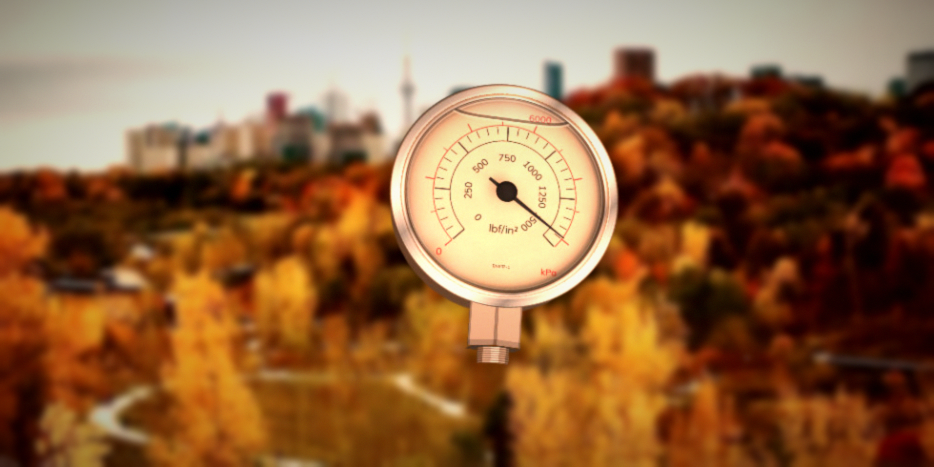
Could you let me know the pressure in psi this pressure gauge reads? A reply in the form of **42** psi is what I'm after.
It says **1450** psi
